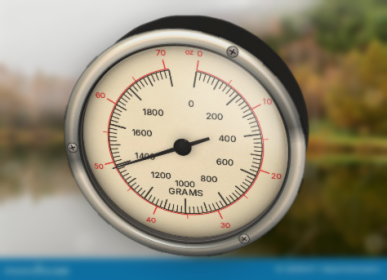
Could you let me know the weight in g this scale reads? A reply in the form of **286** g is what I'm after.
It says **1400** g
